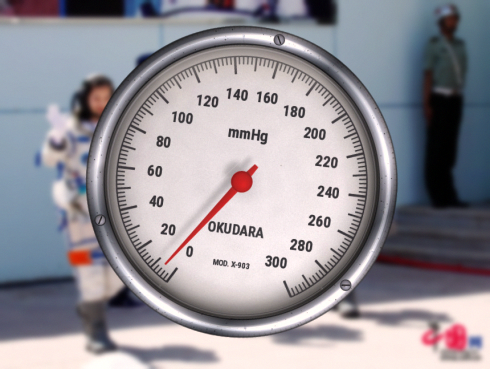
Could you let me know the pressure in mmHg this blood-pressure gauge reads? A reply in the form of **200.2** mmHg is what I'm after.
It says **6** mmHg
